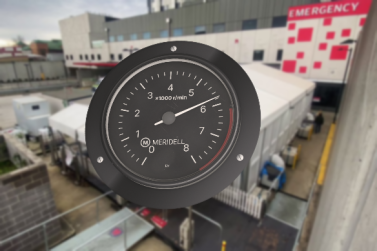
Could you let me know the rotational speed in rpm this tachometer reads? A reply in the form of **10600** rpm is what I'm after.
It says **5800** rpm
